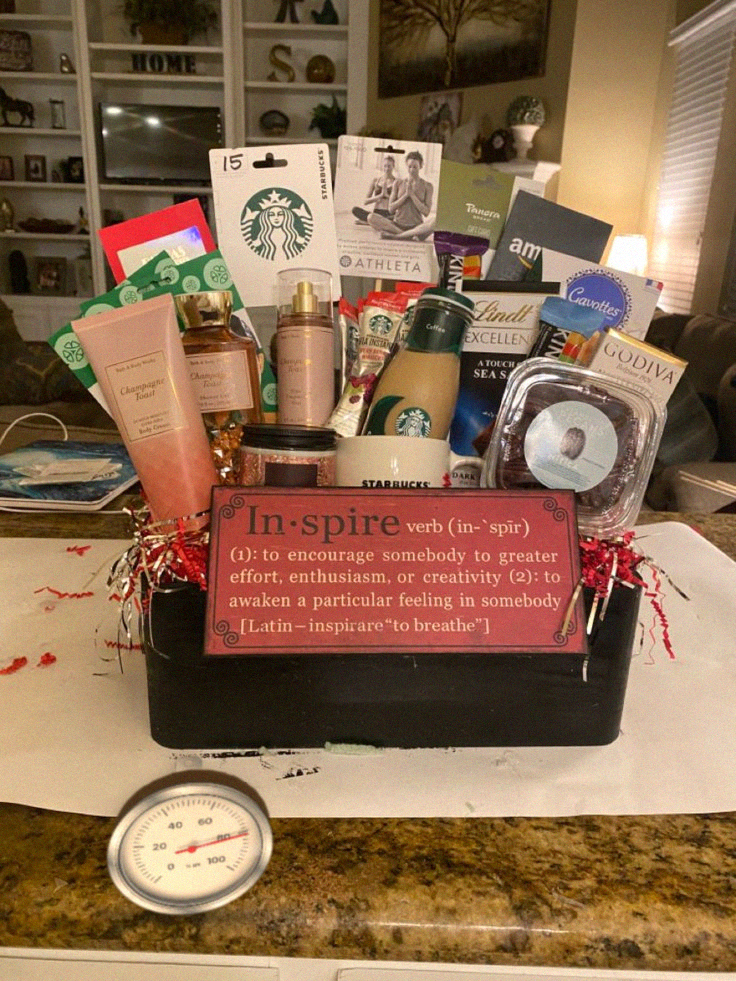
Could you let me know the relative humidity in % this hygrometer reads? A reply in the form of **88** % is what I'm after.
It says **80** %
